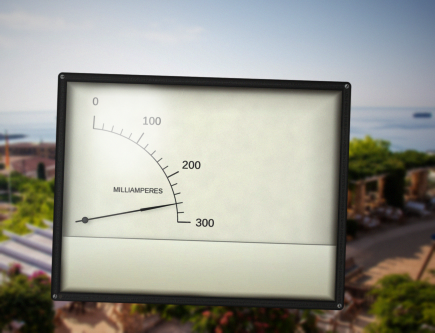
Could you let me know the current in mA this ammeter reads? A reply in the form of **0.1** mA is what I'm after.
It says **260** mA
